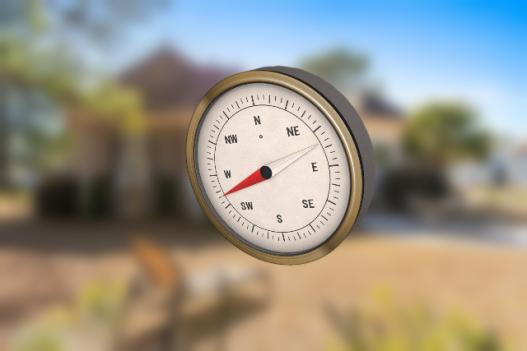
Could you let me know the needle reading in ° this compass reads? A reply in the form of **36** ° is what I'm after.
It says **250** °
